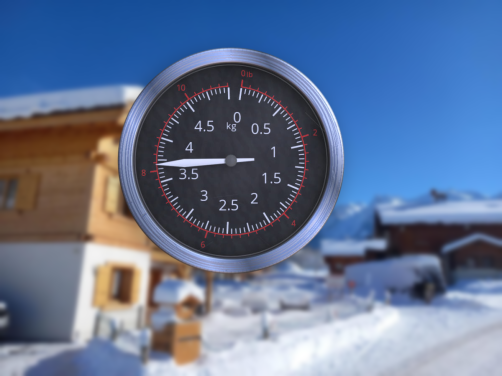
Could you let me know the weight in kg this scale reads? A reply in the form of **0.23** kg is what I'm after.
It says **3.7** kg
